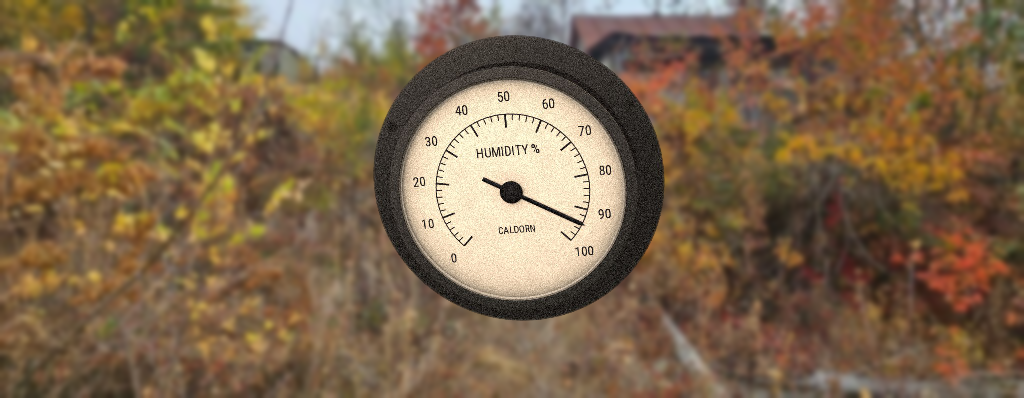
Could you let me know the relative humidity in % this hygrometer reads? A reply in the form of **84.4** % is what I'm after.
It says **94** %
